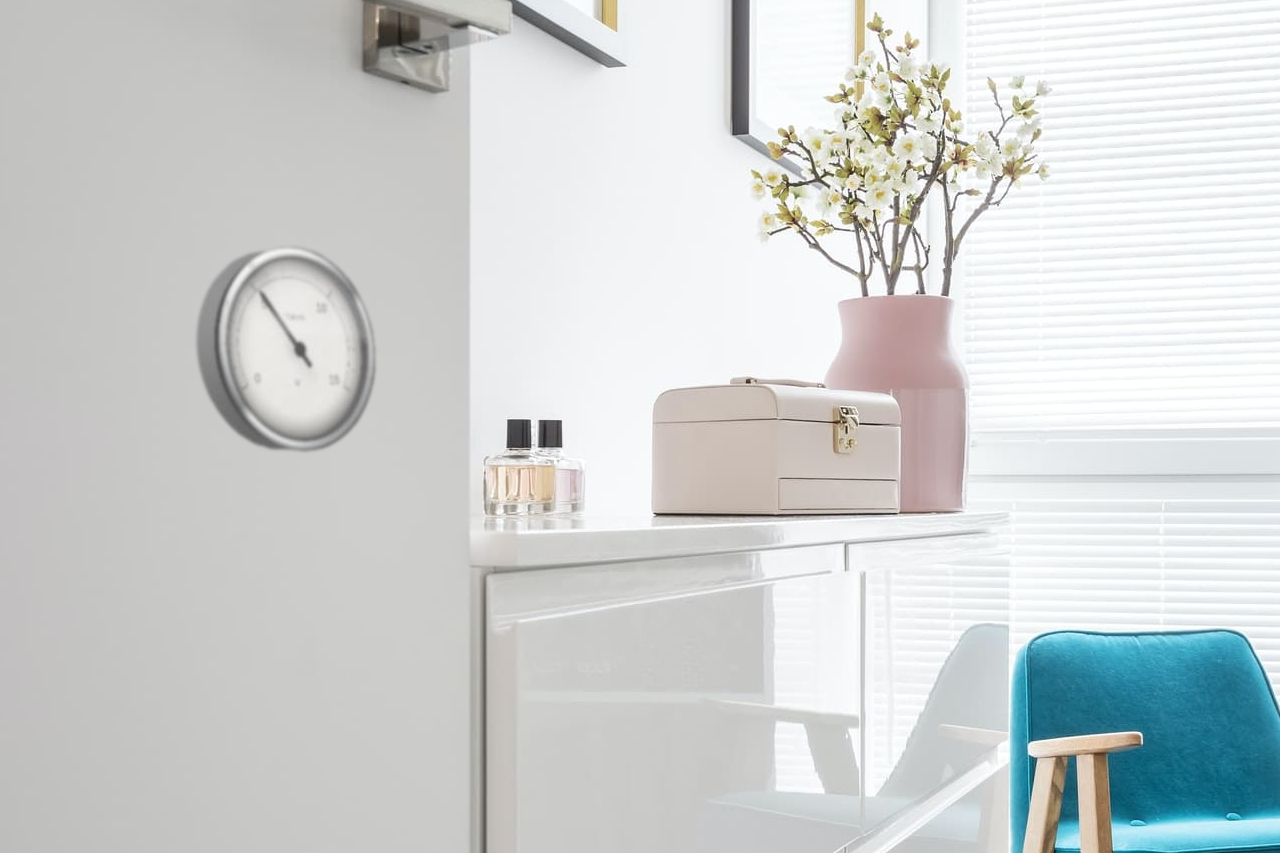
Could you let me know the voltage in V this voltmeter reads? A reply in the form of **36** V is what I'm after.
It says **5** V
